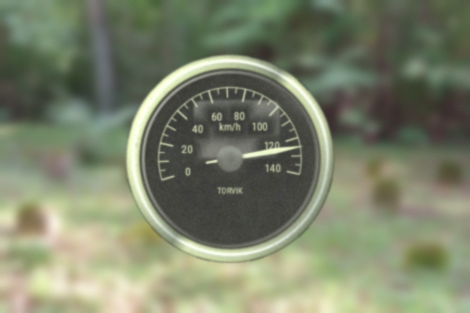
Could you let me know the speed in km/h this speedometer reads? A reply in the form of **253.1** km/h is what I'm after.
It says **125** km/h
